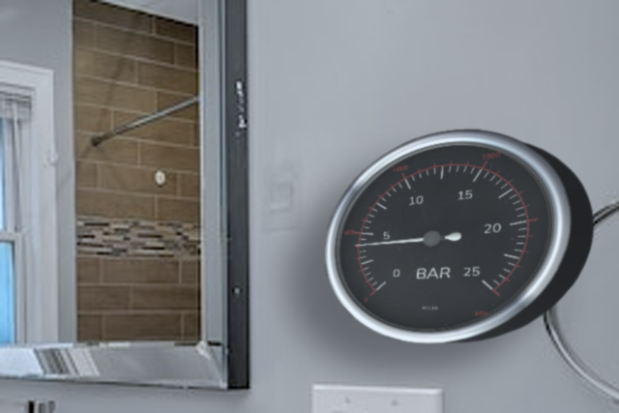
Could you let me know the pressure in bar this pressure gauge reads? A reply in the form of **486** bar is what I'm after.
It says **4** bar
